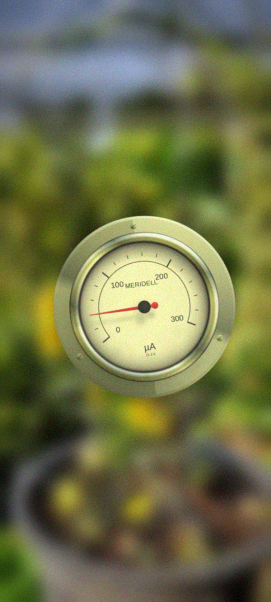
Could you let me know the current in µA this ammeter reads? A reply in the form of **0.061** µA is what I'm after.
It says **40** µA
